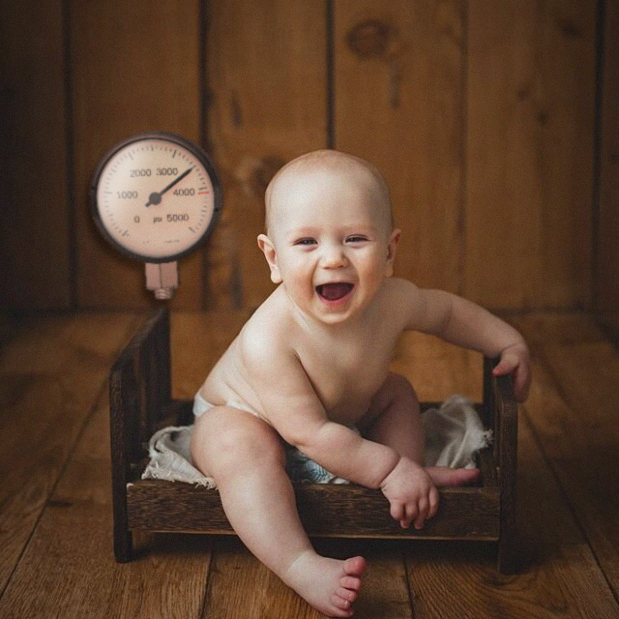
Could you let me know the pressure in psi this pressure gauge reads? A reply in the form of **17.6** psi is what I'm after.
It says **3500** psi
